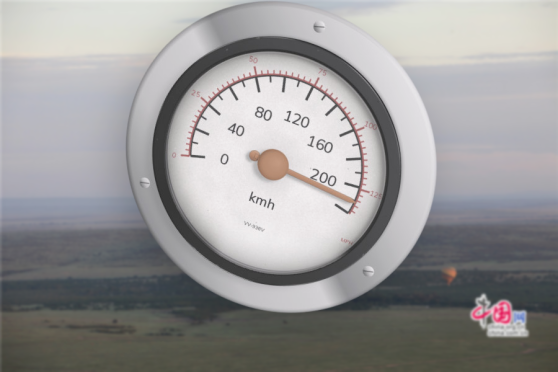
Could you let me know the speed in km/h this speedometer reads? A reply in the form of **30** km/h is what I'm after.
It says **210** km/h
